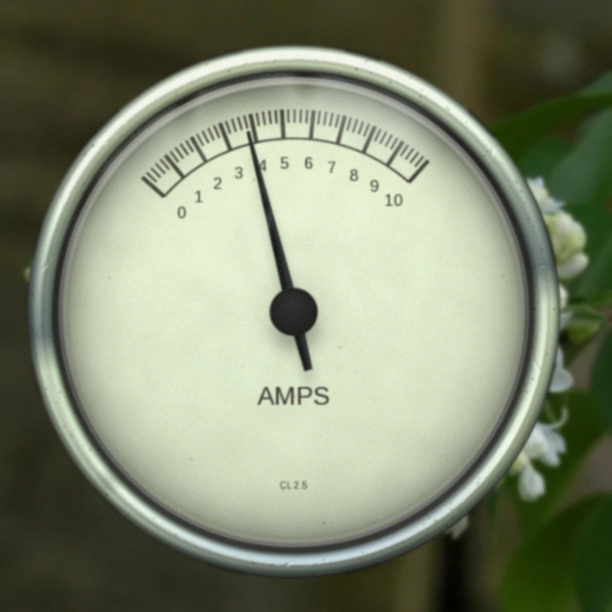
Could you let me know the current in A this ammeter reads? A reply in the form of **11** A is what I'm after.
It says **3.8** A
